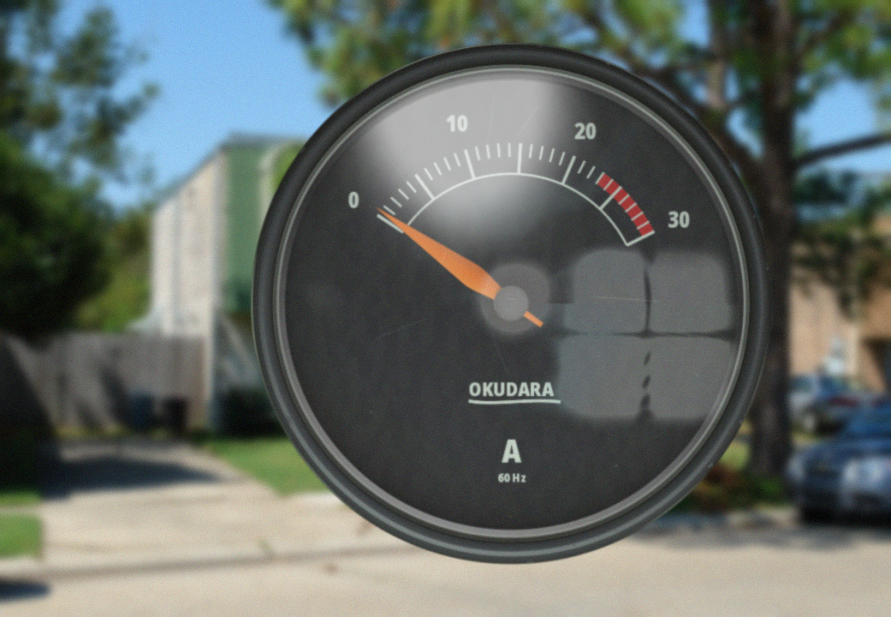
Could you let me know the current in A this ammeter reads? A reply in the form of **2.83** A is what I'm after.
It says **0.5** A
